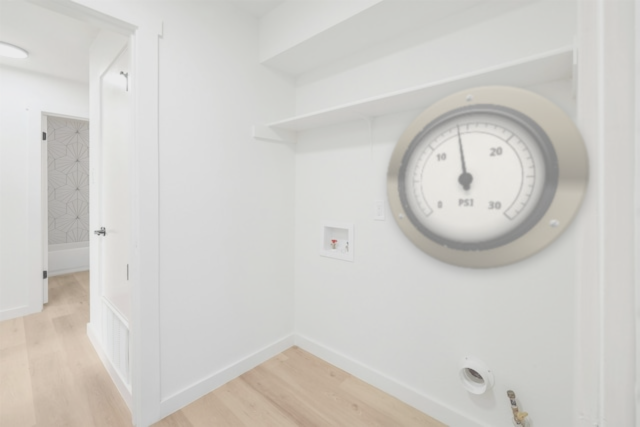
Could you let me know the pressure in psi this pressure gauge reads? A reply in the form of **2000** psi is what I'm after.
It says **14** psi
